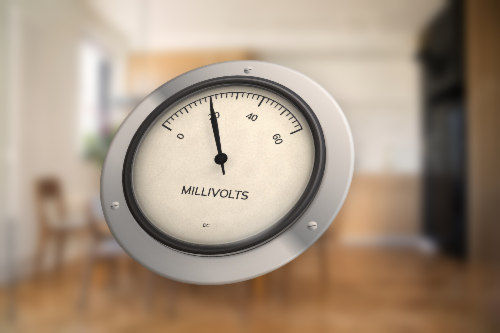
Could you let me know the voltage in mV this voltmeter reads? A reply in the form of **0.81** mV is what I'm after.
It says **20** mV
